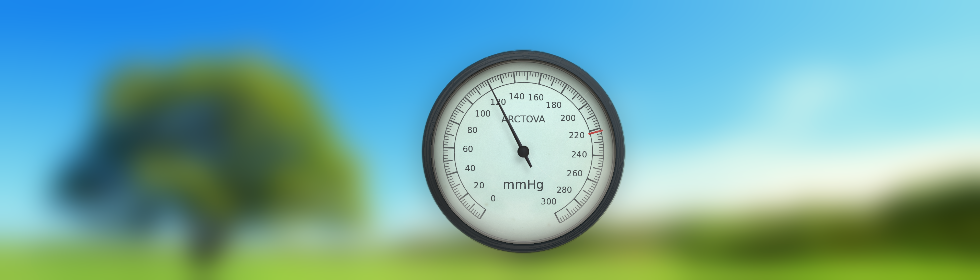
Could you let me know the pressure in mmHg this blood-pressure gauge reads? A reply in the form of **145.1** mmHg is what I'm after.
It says **120** mmHg
